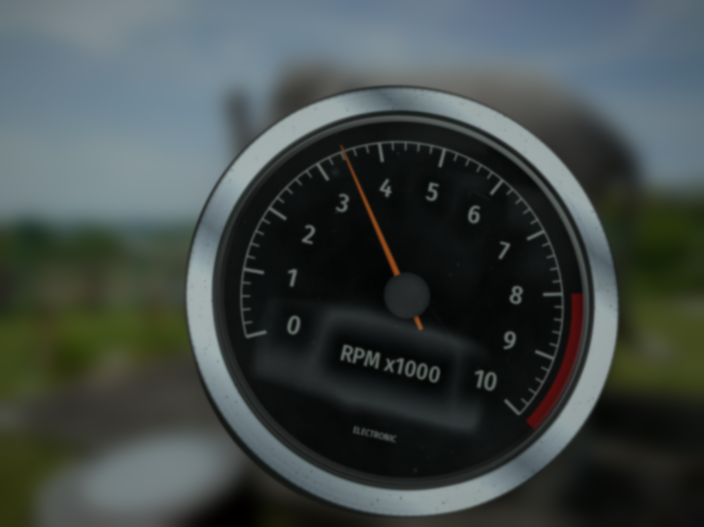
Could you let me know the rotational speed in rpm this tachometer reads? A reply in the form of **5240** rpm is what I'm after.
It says **3400** rpm
